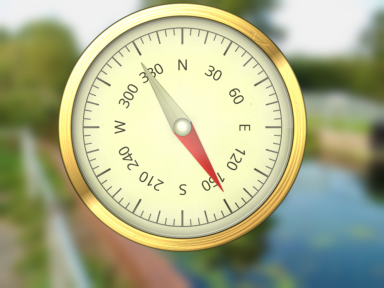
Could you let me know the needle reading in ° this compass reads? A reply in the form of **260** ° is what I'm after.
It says **147.5** °
